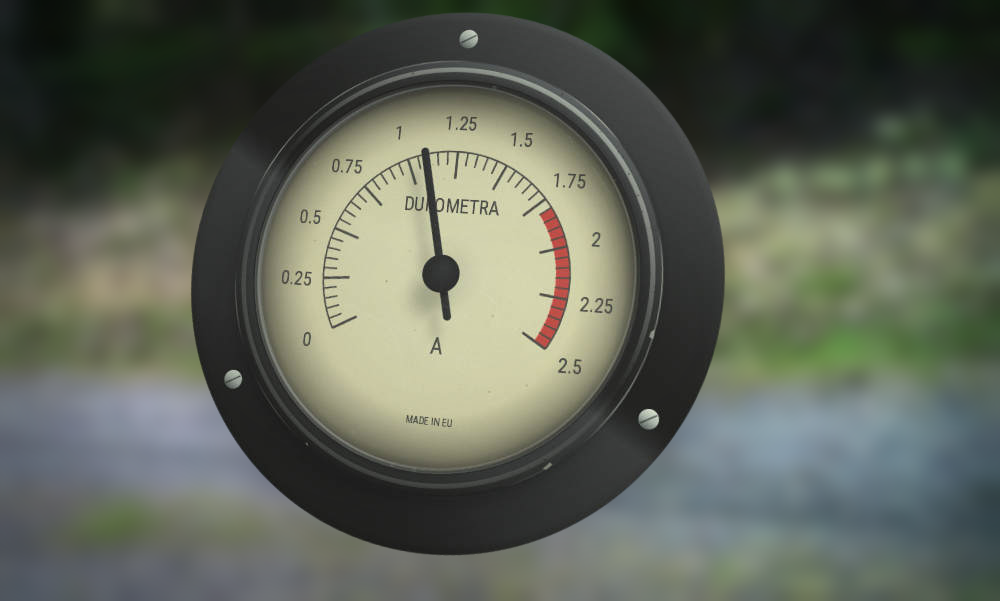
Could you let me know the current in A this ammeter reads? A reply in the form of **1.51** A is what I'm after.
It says **1.1** A
